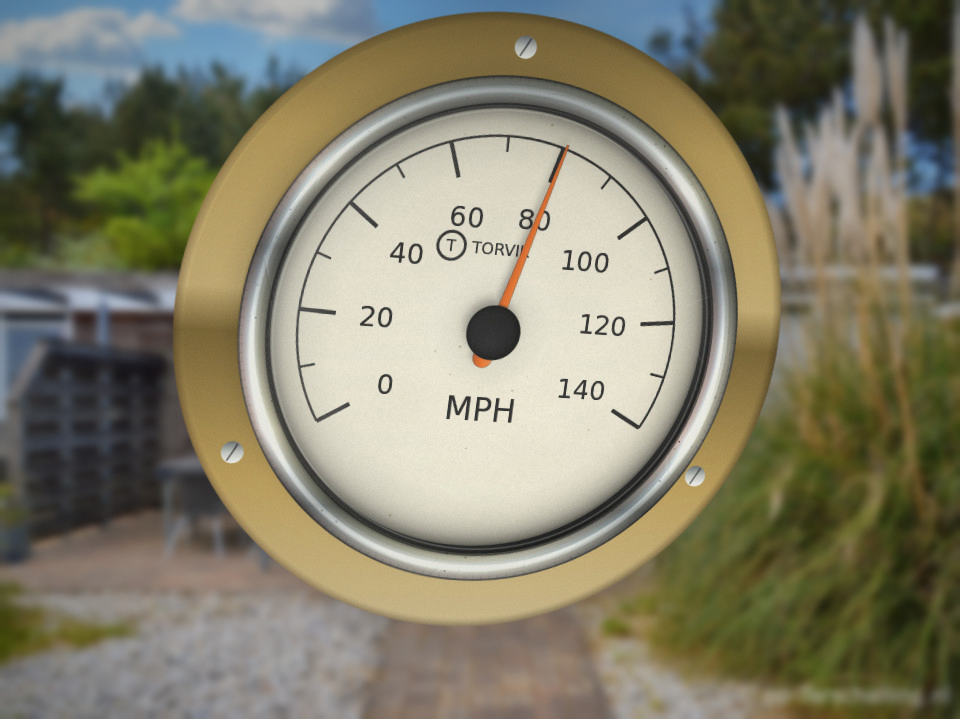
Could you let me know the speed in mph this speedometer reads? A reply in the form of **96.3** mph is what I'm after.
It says **80** mph
